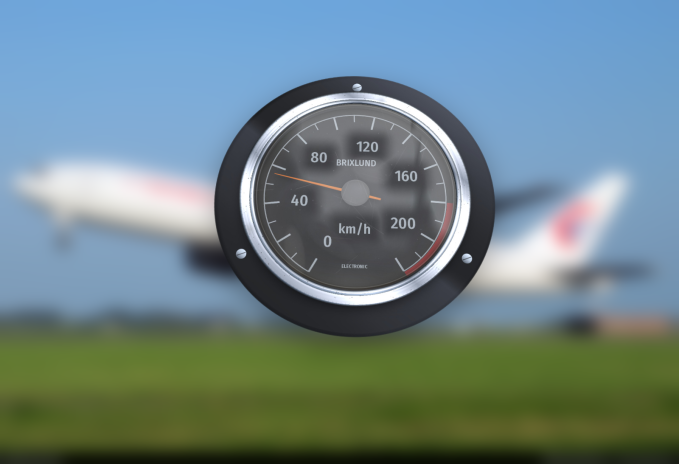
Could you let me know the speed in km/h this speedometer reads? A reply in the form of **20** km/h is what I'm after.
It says **55** km/h
